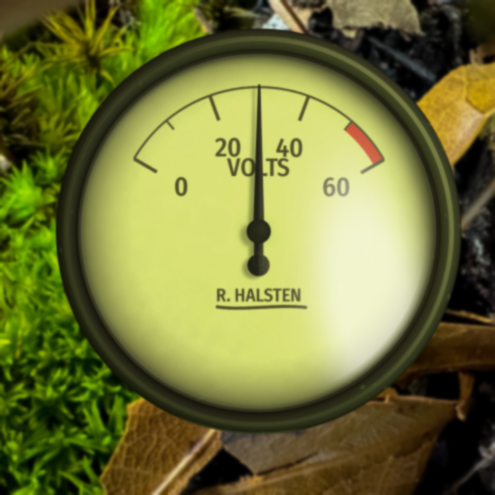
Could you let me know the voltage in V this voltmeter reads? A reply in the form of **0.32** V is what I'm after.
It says **30** V
